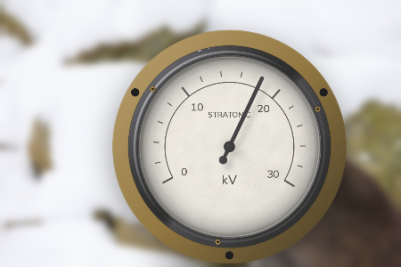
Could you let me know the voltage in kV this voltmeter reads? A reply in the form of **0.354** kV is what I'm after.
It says **18** kV
